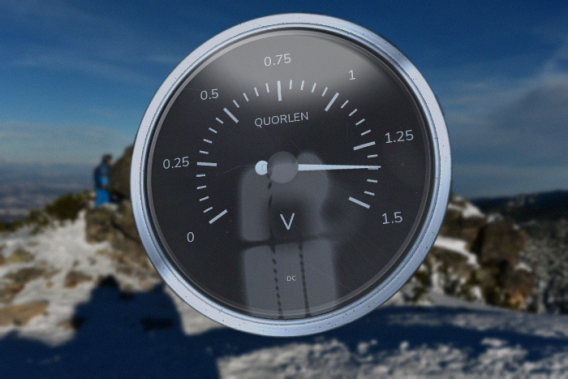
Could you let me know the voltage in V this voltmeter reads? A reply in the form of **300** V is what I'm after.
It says **1.35** V
